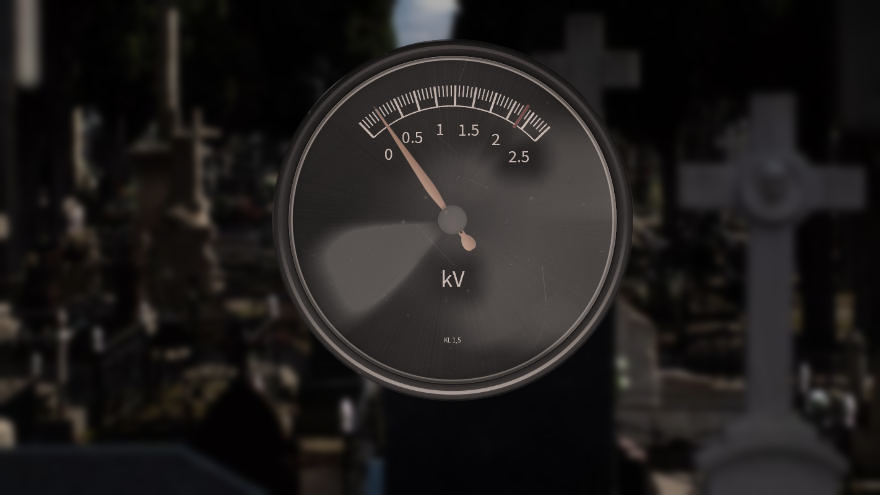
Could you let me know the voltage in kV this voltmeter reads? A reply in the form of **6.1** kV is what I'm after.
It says **0.25** kV
